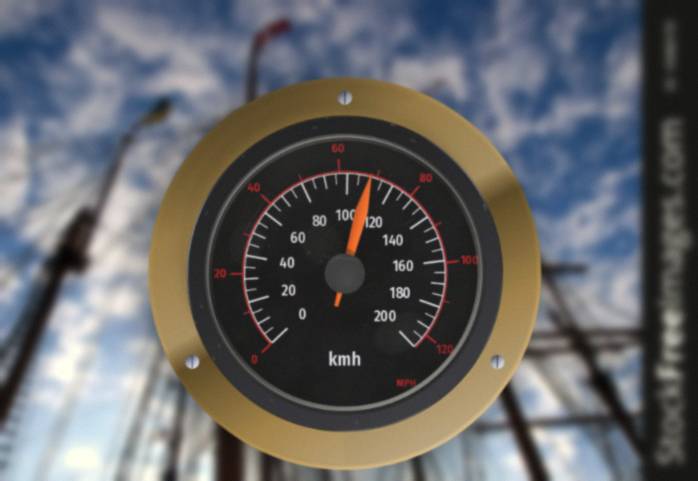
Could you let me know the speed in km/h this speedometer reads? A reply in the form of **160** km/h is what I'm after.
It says **110** km/h
